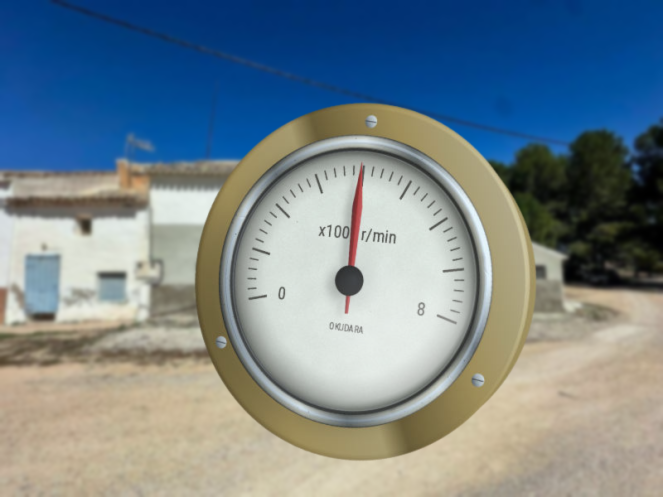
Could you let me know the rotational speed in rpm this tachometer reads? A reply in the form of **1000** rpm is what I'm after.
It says **4000** rpm
